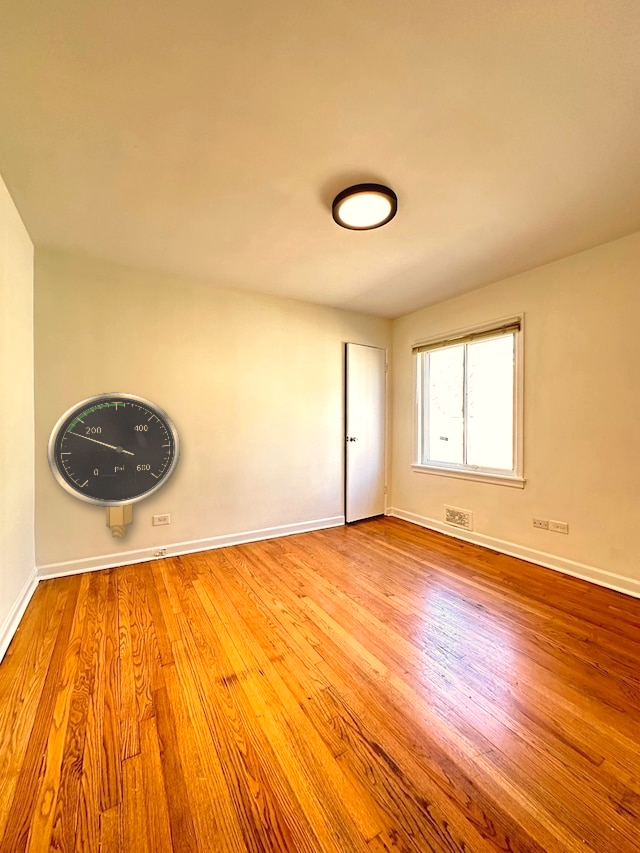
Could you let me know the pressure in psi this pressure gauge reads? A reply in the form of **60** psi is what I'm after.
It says **160** psi
